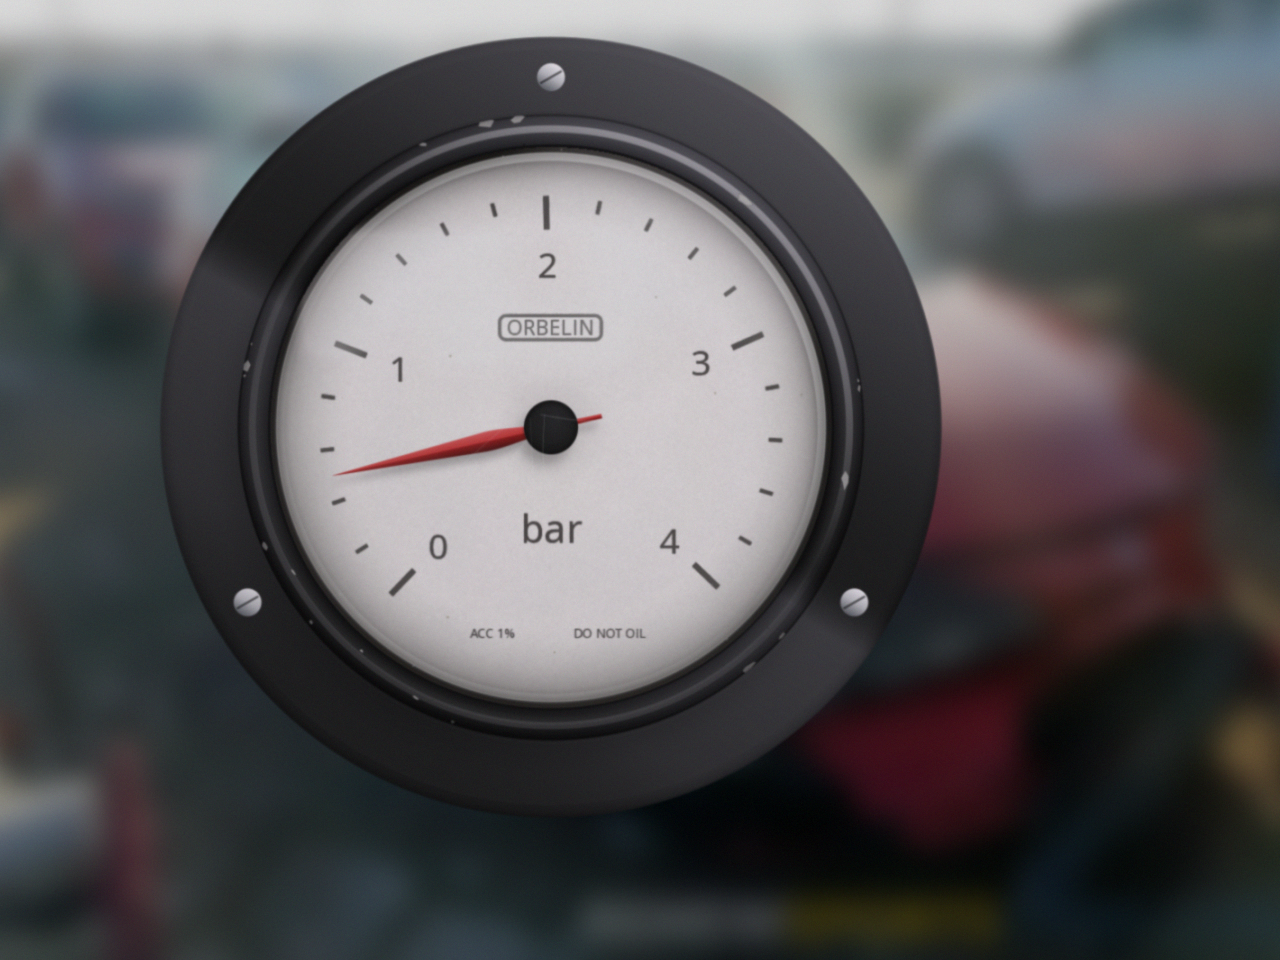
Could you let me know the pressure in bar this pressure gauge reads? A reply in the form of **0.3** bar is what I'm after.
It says **0.5** bar
